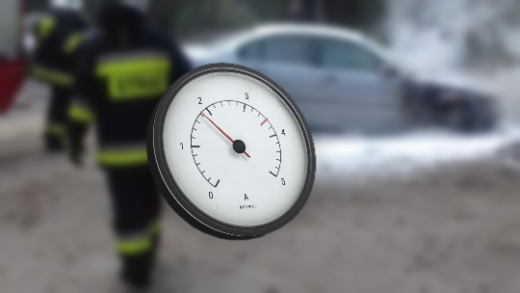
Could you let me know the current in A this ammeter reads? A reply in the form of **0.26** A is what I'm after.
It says **1.8** A
